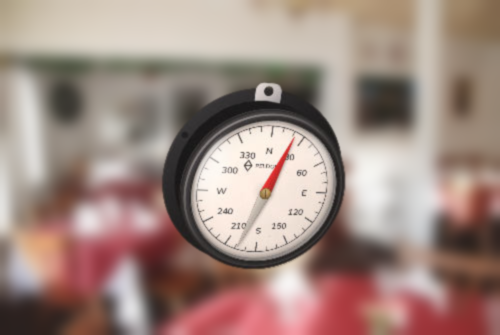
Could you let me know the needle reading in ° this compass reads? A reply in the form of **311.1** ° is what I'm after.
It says **20** °
